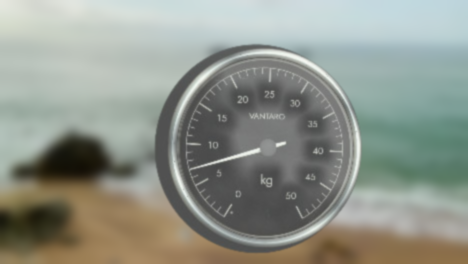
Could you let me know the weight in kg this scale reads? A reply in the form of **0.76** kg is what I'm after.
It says **7** kg
